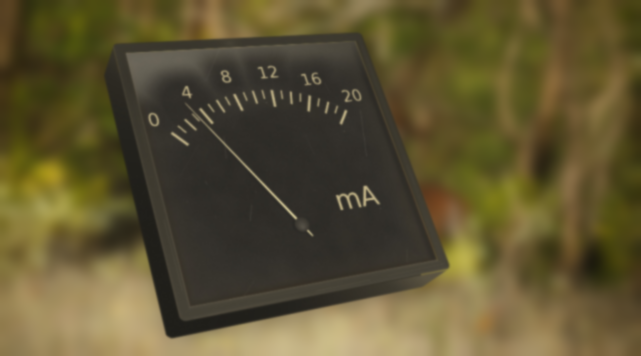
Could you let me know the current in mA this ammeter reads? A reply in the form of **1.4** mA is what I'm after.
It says **3** mA
